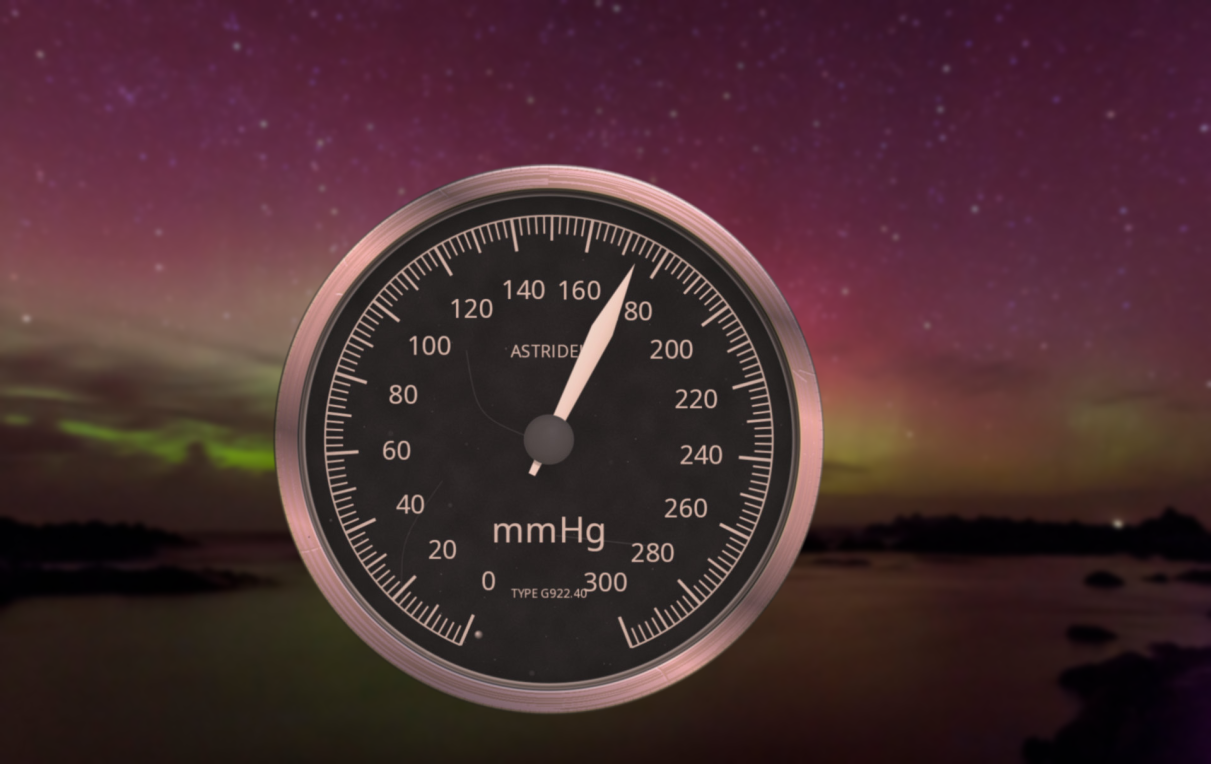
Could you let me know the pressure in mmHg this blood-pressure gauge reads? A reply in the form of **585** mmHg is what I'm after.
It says **174** mmHg
